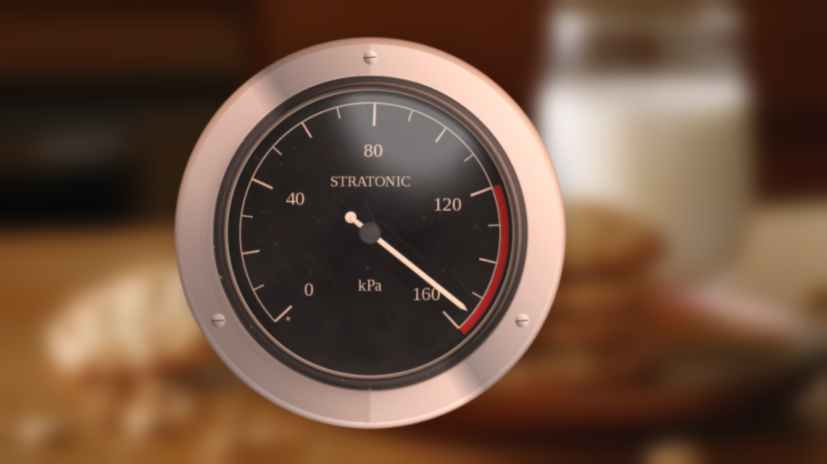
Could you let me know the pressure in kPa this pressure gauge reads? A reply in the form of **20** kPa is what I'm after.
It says **155** kPa
